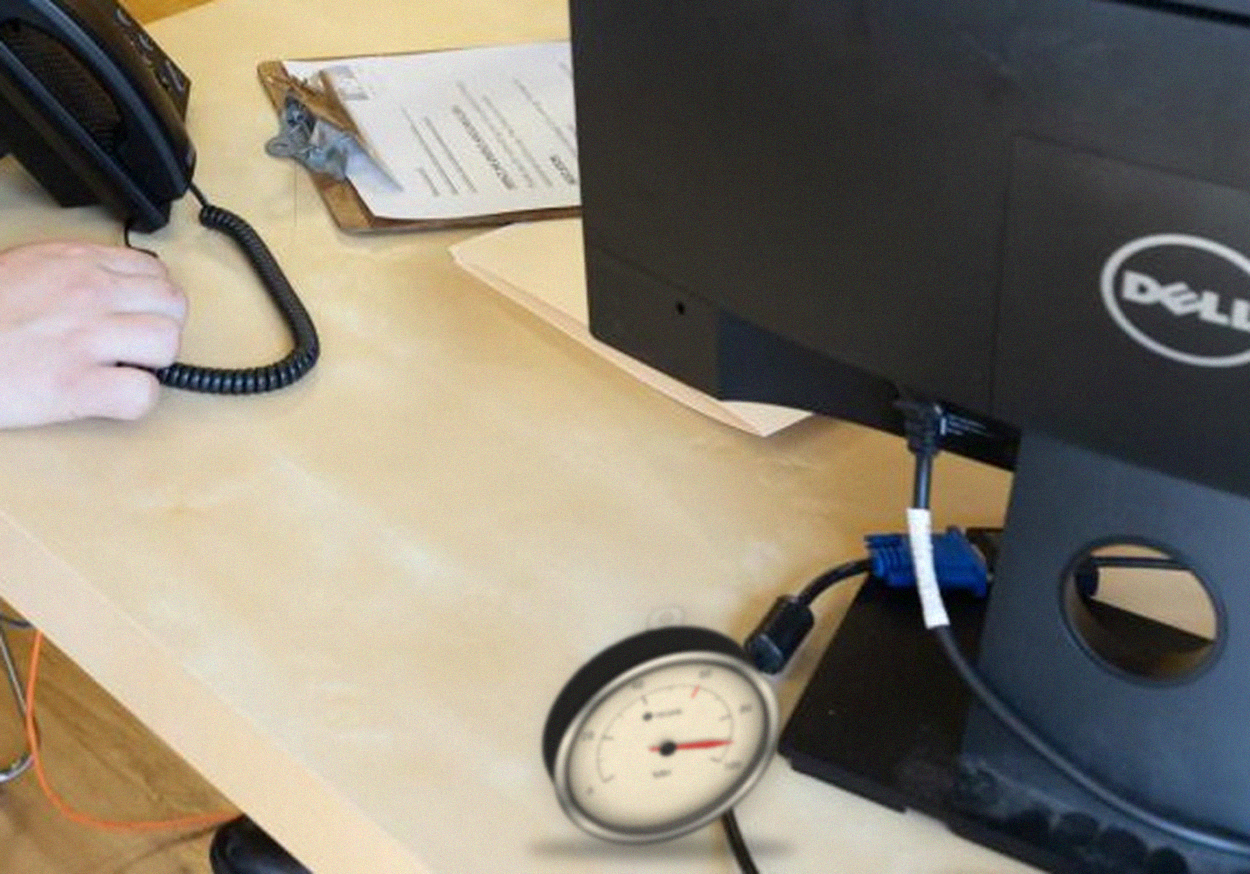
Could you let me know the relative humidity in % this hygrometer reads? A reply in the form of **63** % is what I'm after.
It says **90** %
